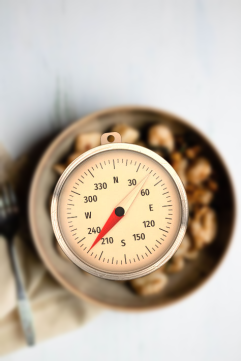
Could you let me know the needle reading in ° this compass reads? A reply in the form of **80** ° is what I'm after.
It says **225** °
